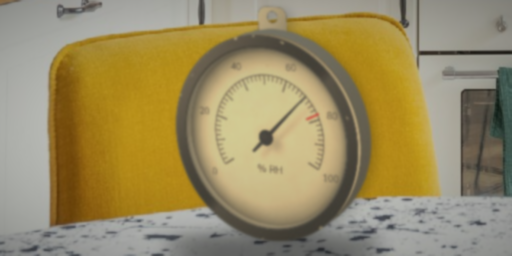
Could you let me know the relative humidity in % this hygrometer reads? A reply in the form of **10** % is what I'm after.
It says **70** %
